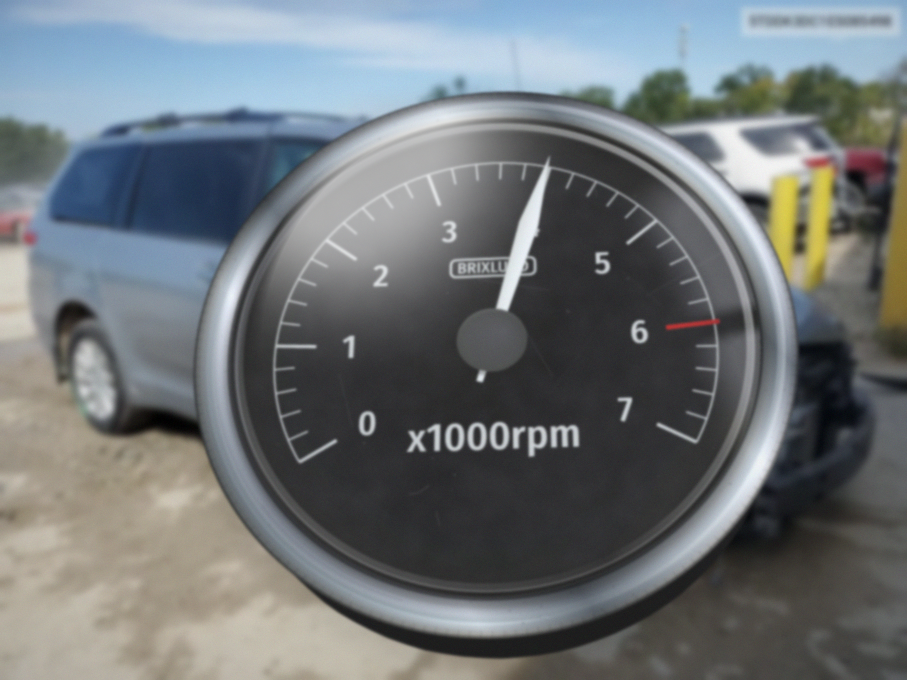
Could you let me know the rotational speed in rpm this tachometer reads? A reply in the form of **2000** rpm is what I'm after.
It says **4000** rpm
